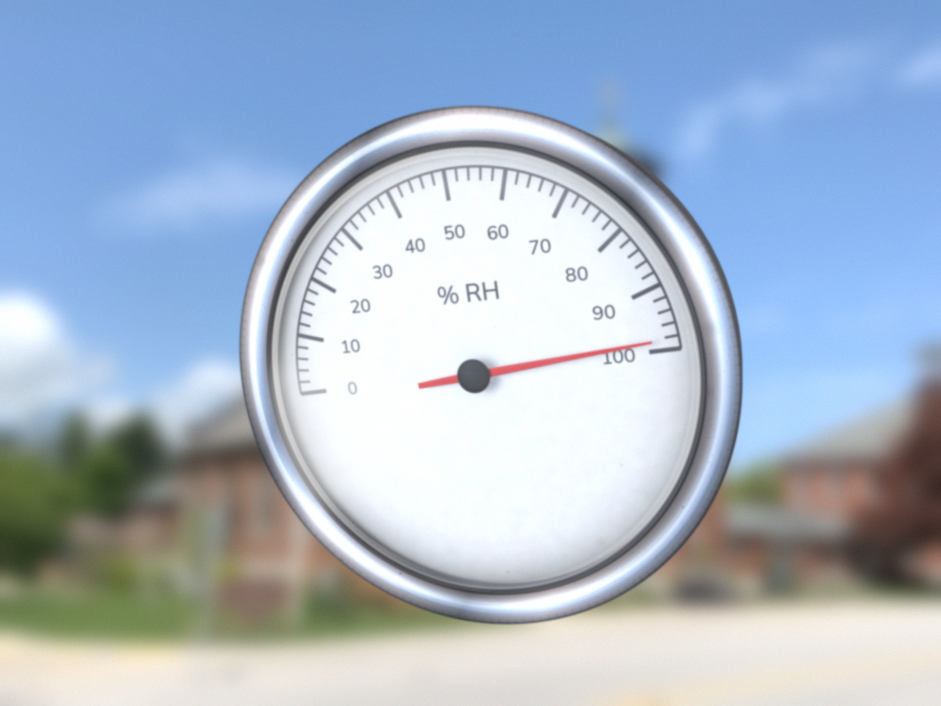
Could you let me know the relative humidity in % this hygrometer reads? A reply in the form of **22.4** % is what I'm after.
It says **98** %
